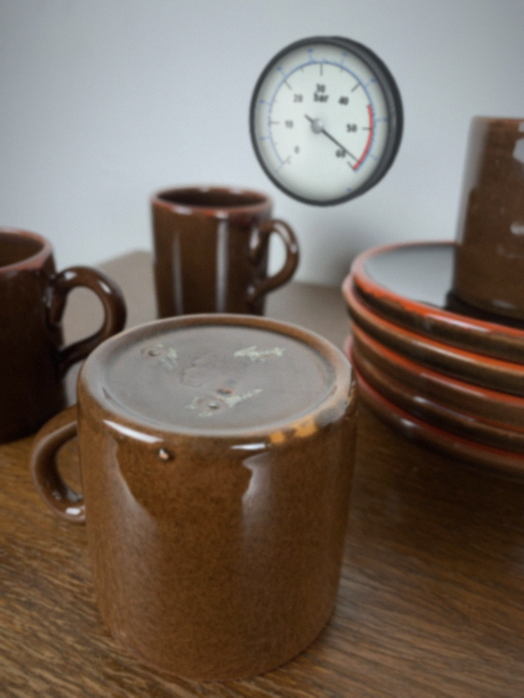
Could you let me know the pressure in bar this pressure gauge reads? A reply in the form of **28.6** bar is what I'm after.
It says **57.5** bar
